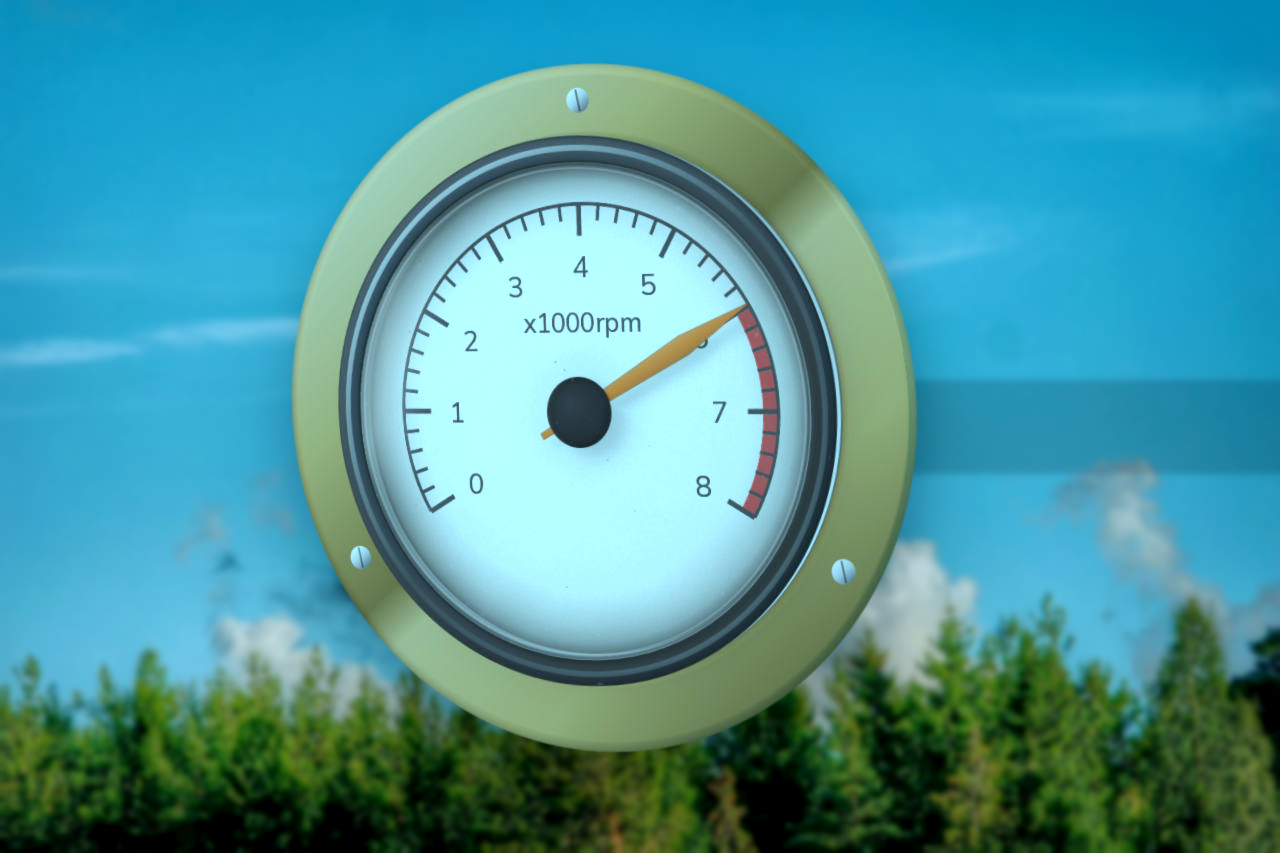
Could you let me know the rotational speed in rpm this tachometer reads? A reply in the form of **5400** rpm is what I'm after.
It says **6000** rpm
